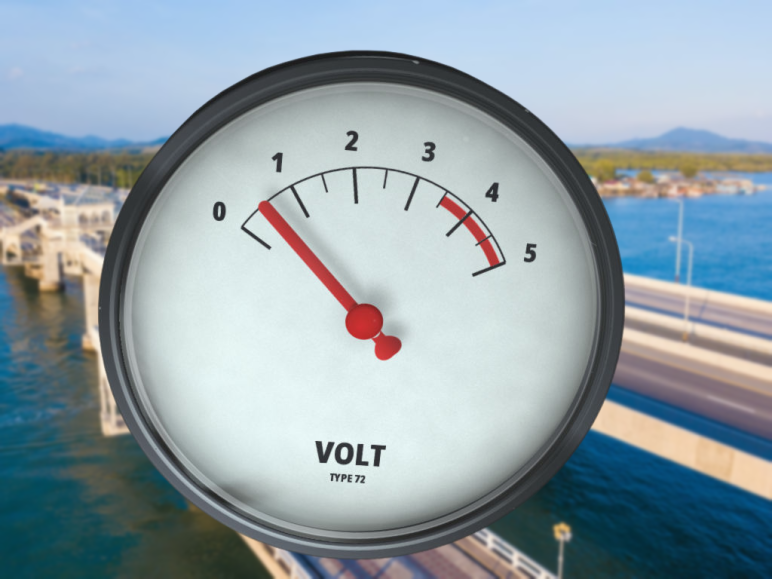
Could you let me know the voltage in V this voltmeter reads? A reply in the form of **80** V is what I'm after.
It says **0.5** V
